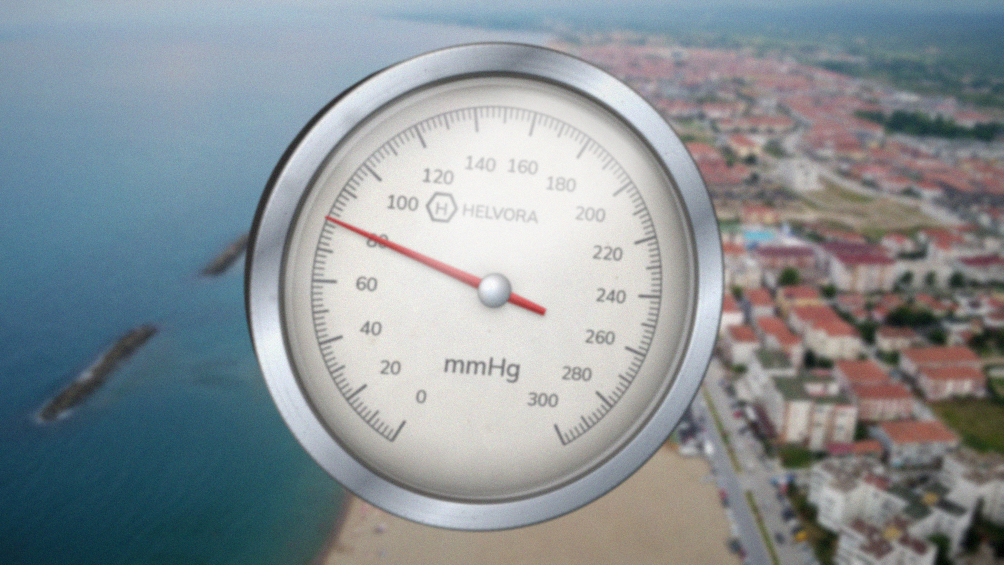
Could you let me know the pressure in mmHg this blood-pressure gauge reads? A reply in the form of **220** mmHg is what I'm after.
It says **80** mmHg
